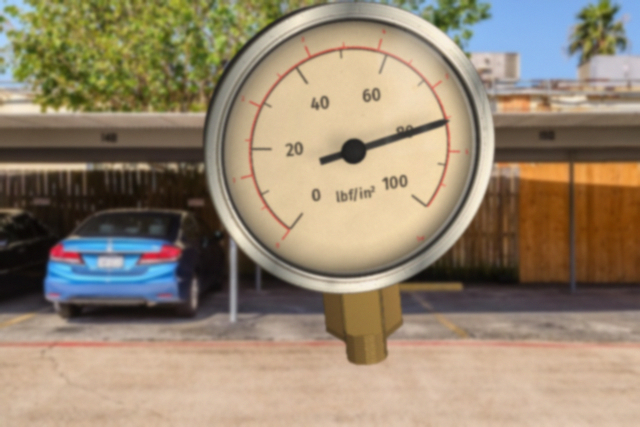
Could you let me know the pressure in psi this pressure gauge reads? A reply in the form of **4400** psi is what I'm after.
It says **80** psi
